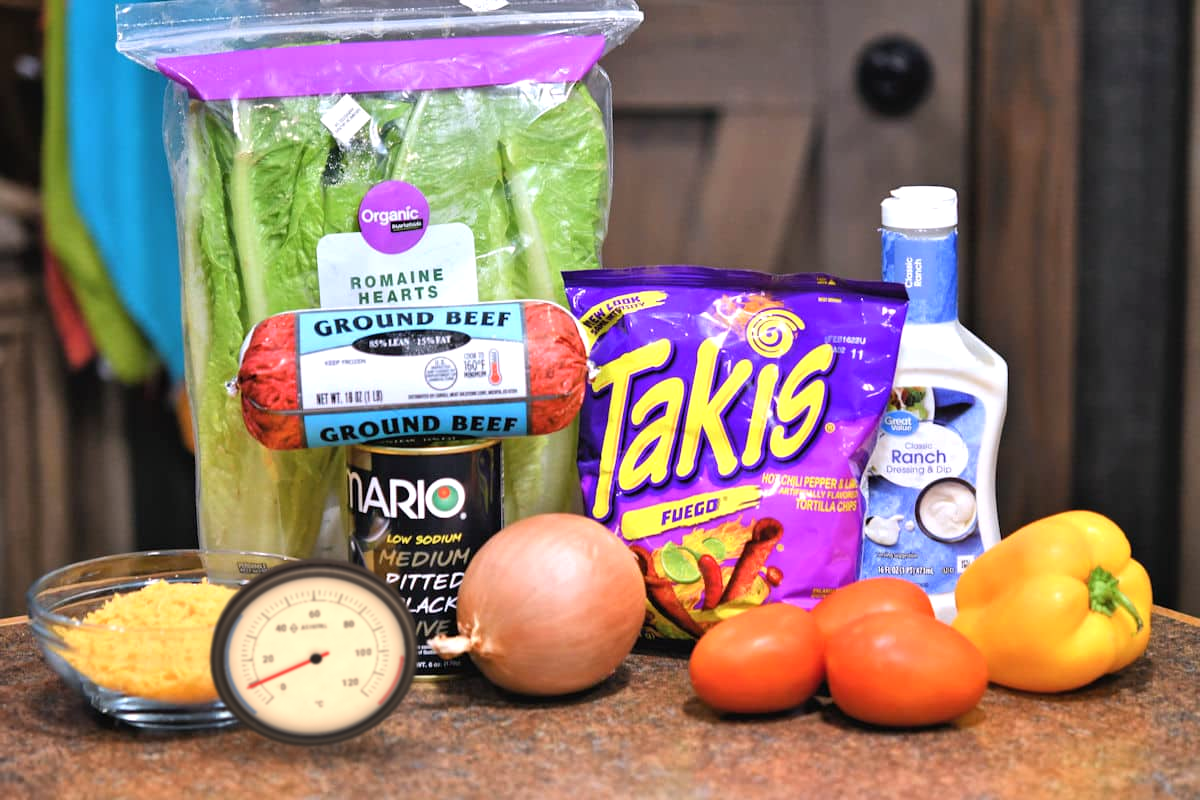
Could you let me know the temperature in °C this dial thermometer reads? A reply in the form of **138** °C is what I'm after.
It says **10** °C
